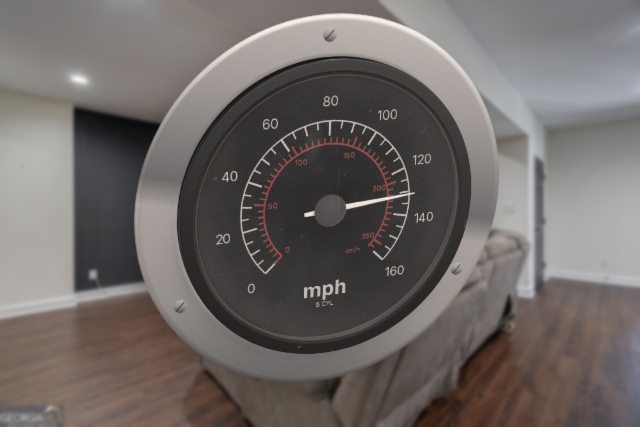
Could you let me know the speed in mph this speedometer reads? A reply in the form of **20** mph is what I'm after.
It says **130** mph
